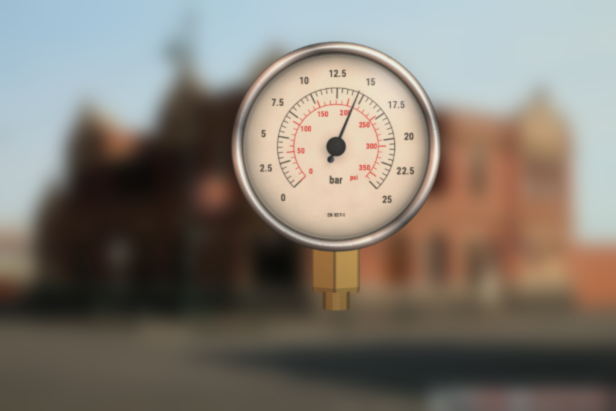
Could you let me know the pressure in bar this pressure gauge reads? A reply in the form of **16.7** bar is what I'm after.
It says **14.5** bar
